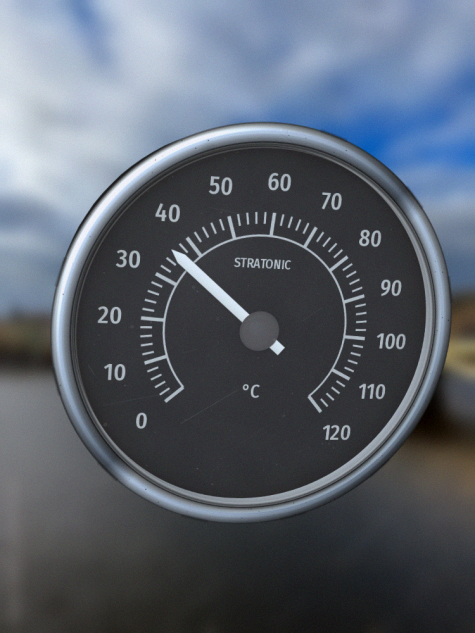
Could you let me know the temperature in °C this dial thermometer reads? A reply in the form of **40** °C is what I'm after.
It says **36** °C
